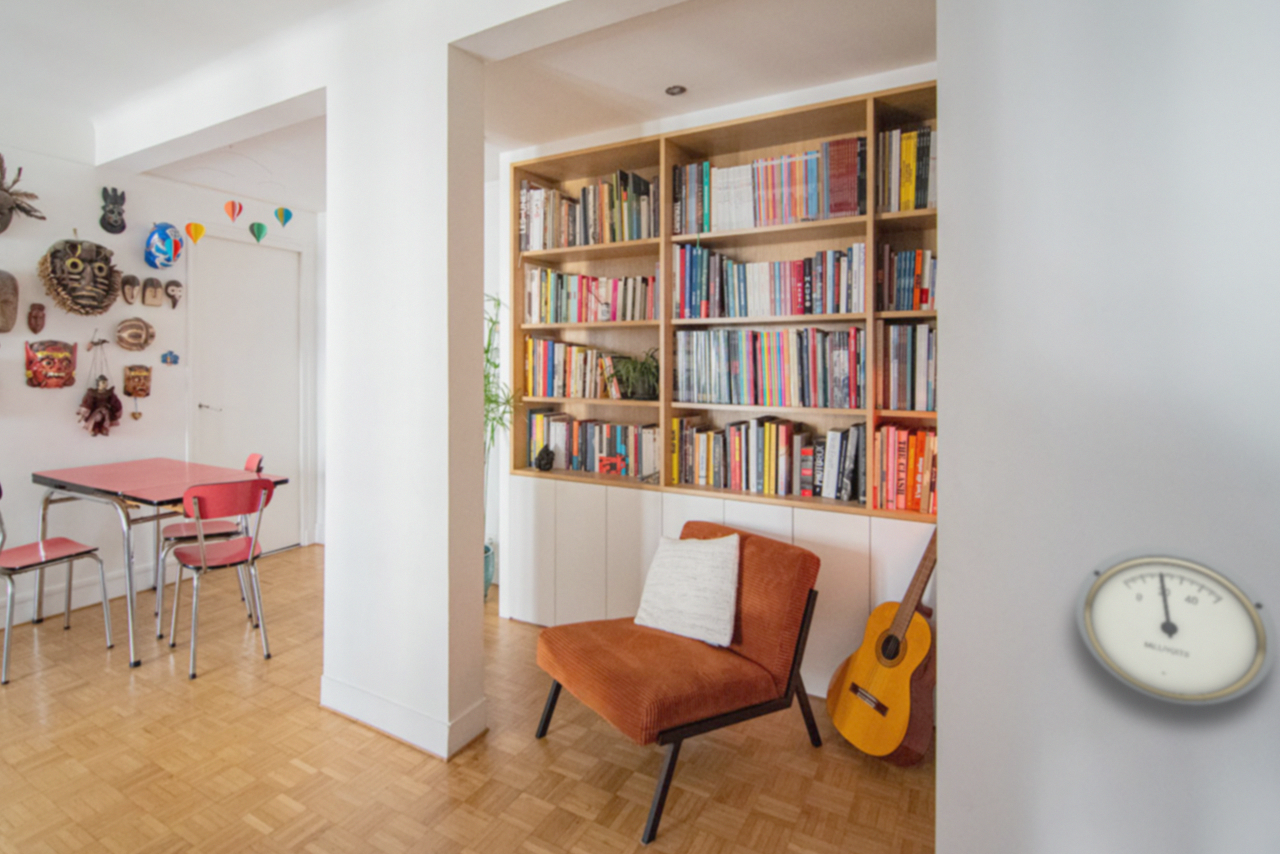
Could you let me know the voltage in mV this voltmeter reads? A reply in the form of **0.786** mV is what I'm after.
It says **20** mV
